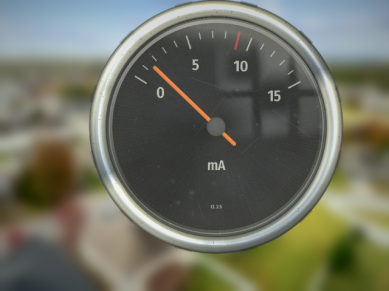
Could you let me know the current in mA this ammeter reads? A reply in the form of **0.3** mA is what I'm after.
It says **1.5** mA
